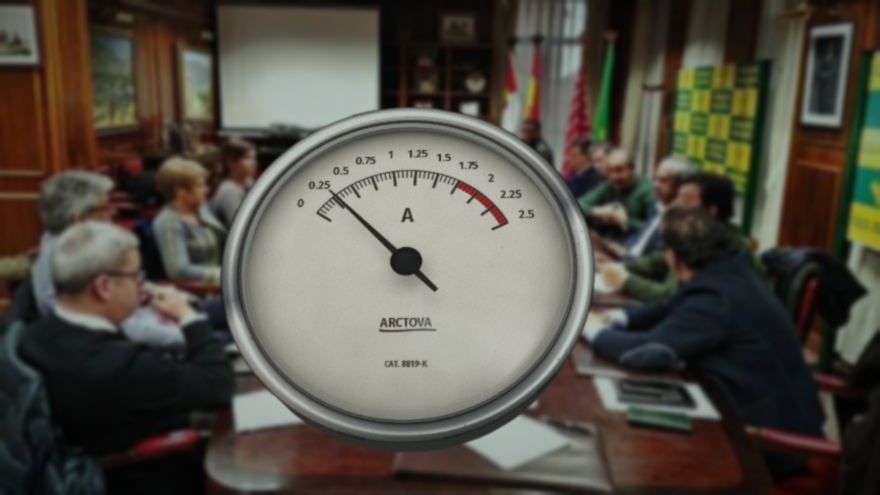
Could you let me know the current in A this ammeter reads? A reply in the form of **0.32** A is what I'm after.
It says **0.25** A
